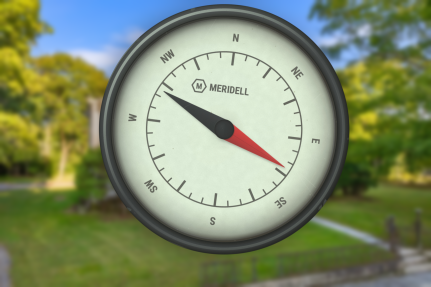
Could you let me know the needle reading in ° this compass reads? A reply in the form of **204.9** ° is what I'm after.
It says **115** °
